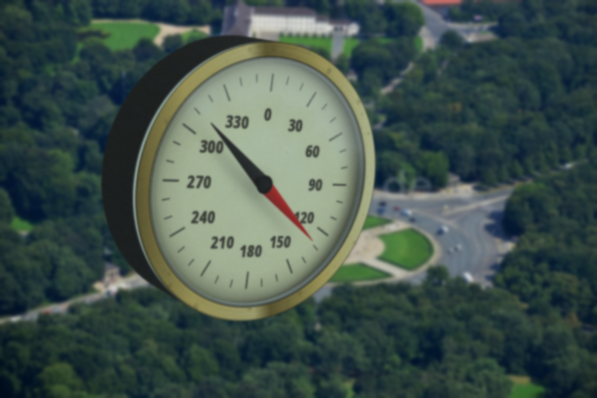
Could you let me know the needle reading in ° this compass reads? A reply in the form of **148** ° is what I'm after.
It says **130** °
